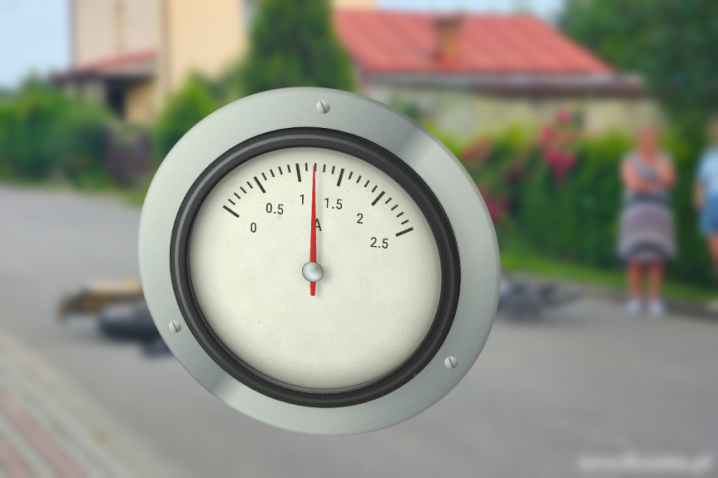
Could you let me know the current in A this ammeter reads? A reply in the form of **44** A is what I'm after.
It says **1.2** A
